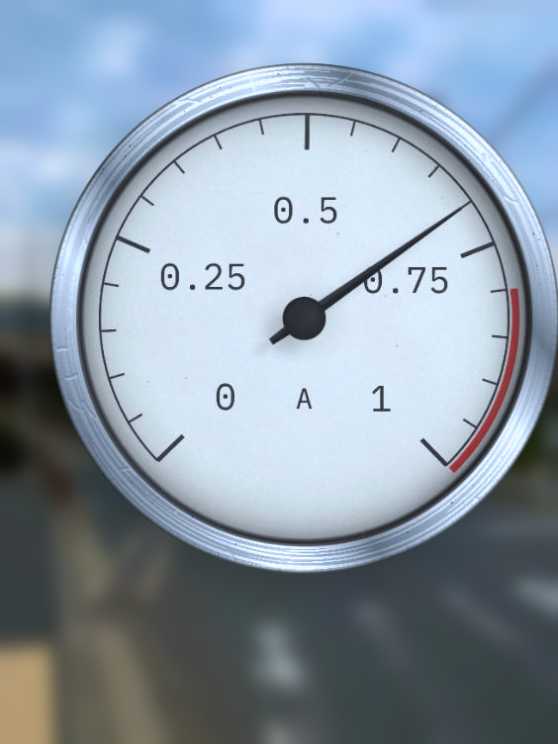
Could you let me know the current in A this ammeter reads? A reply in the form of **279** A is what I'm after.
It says **0.7** A
